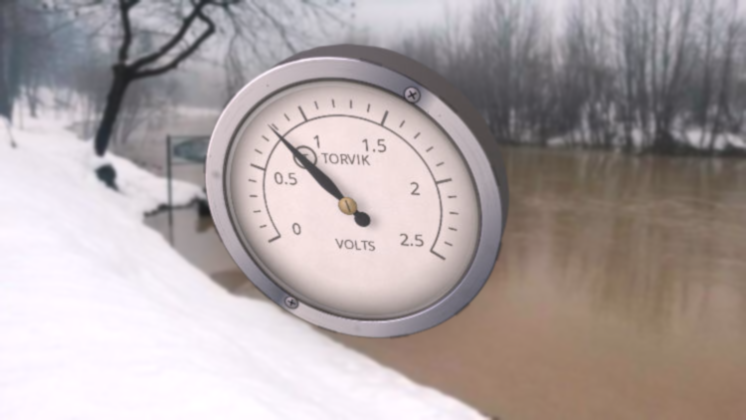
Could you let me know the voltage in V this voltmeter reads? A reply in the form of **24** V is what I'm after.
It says **0.8** V
